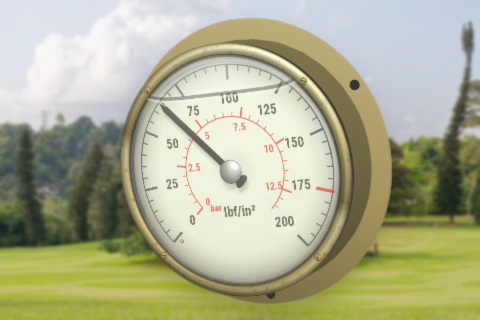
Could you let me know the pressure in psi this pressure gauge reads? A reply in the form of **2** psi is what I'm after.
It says **65** psi
